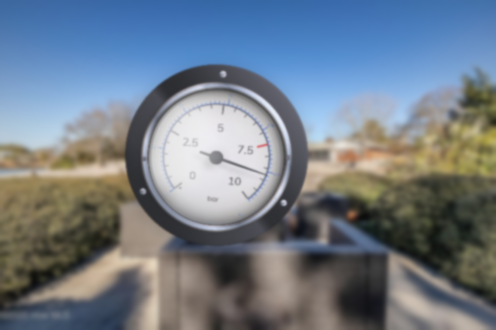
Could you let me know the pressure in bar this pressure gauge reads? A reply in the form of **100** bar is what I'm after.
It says **8.75** bar
